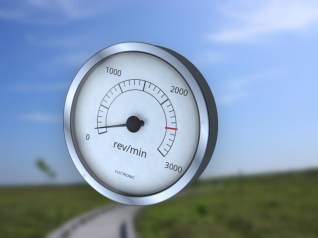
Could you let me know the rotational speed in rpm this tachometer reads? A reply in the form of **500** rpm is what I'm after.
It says **100** rpm
